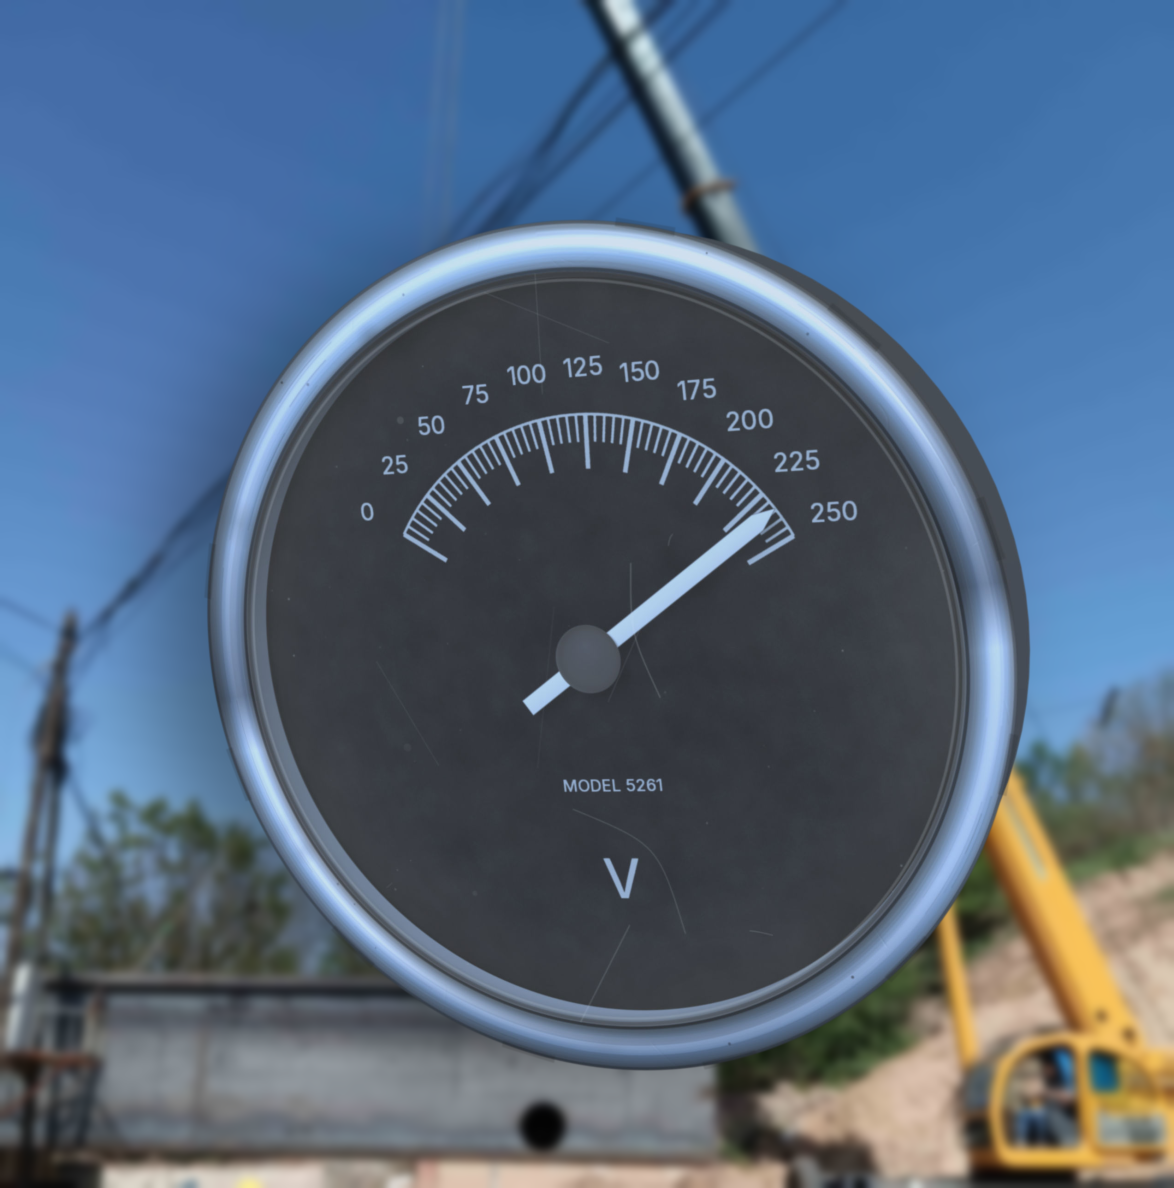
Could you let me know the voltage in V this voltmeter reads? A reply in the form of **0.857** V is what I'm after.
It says **235** V
